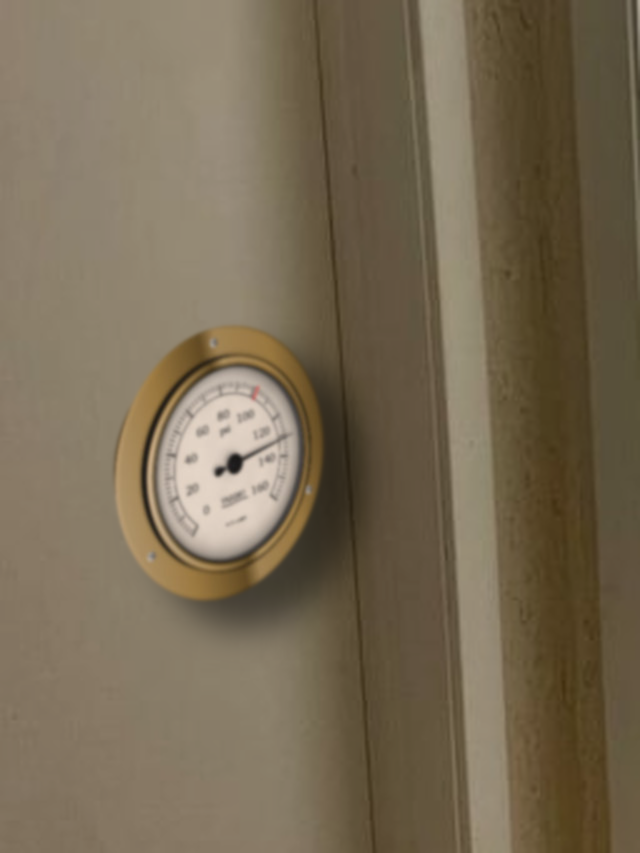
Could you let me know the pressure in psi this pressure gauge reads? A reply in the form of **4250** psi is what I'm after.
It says **130** psi
